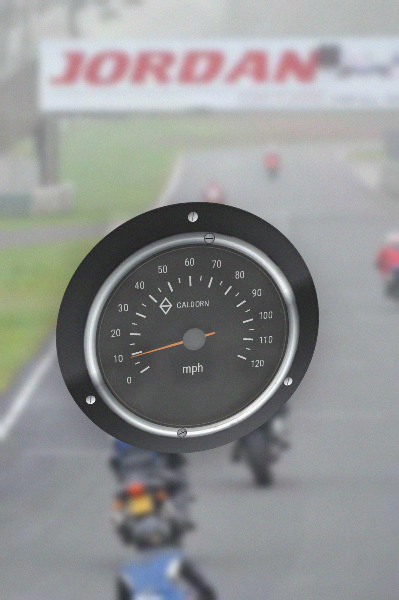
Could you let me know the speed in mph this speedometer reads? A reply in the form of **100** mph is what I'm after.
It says **10** mph
